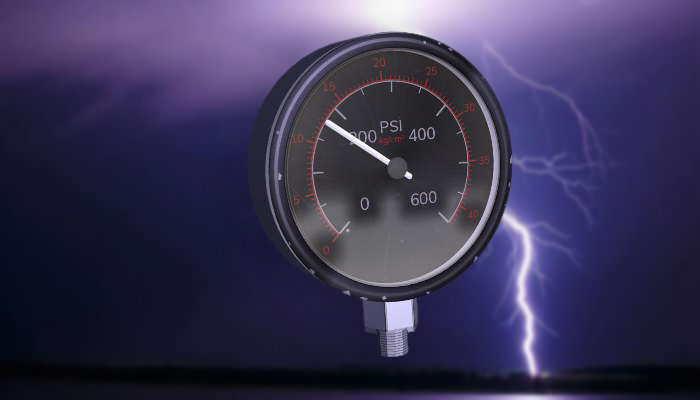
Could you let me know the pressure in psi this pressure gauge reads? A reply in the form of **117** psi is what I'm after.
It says **175** psi
